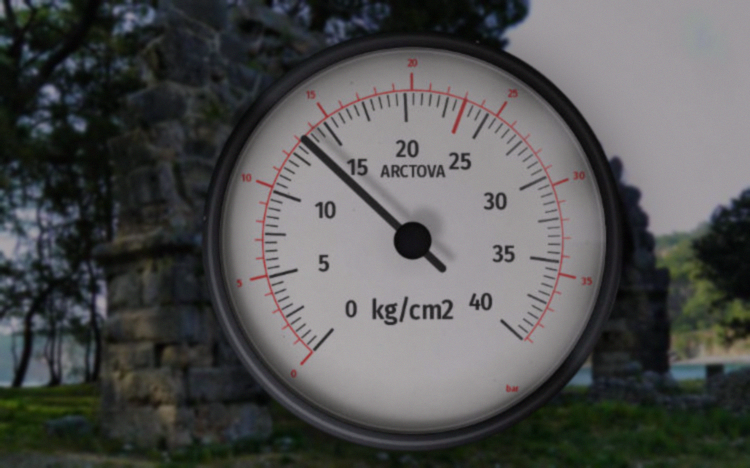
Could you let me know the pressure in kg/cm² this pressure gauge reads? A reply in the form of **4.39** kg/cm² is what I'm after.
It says **13.5** kg/cm²
